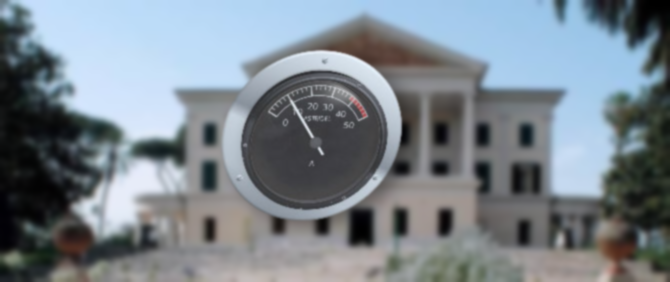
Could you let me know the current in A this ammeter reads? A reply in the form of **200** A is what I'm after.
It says **10** A
